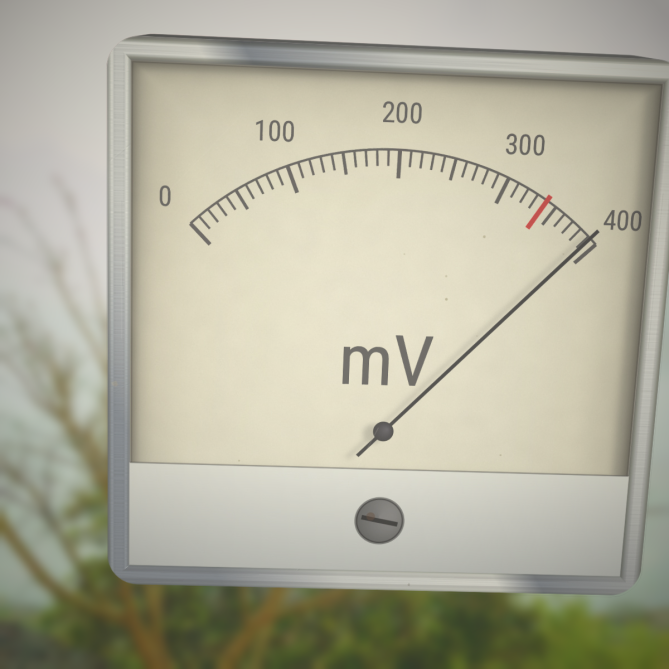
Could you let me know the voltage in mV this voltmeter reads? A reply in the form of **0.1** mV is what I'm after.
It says **390** mV
